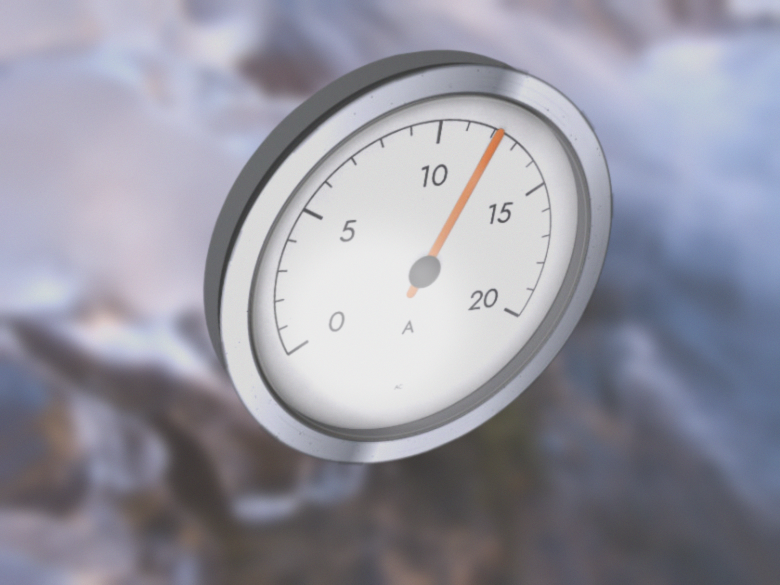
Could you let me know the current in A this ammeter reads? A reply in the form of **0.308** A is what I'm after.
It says **12** A
